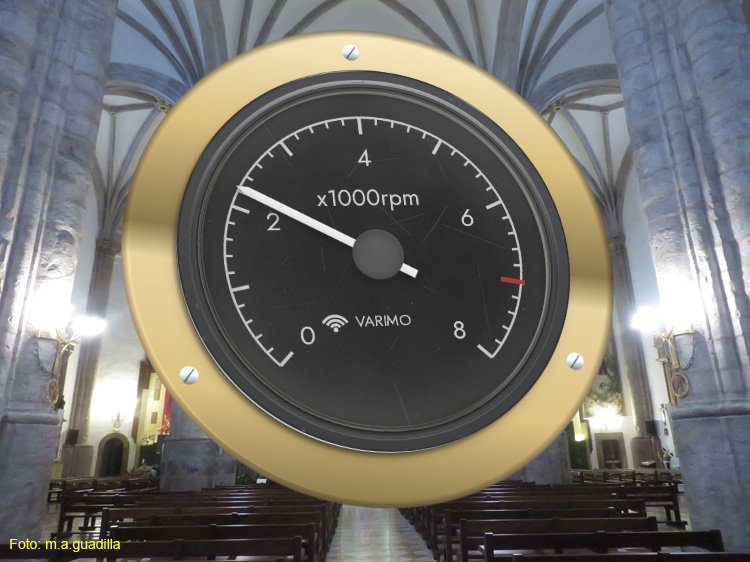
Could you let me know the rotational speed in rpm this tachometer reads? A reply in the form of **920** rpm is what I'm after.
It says **2200** rpm
